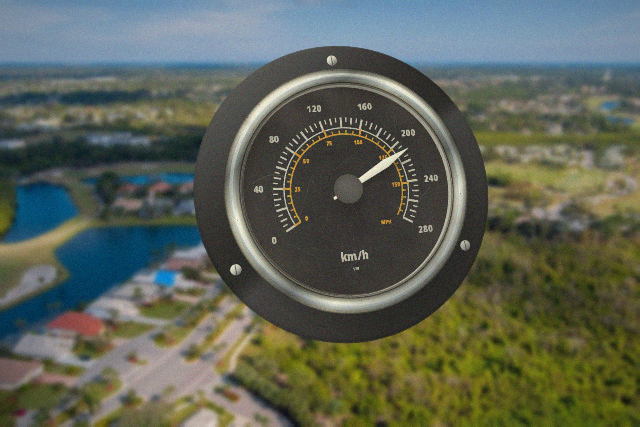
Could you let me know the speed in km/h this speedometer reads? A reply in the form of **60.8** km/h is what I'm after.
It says **210** km/h
